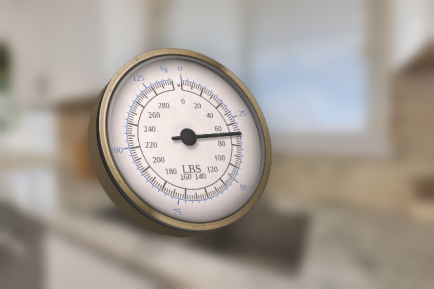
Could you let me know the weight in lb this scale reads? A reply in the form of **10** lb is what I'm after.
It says **70** lb
